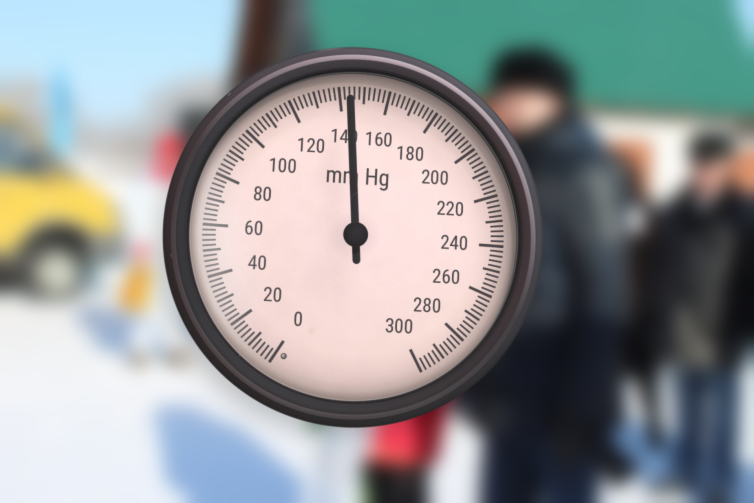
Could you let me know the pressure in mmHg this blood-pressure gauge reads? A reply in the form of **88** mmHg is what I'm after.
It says **144** mmHg
